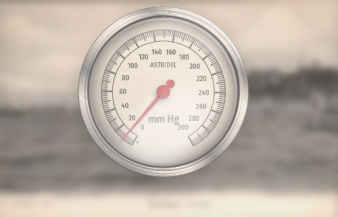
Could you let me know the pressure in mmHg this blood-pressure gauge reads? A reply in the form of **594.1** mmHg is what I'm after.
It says **10** mmHg
